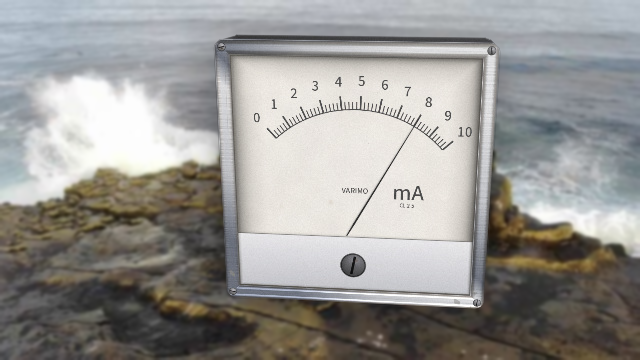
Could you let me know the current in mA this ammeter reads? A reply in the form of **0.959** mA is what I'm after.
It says **8** mA
